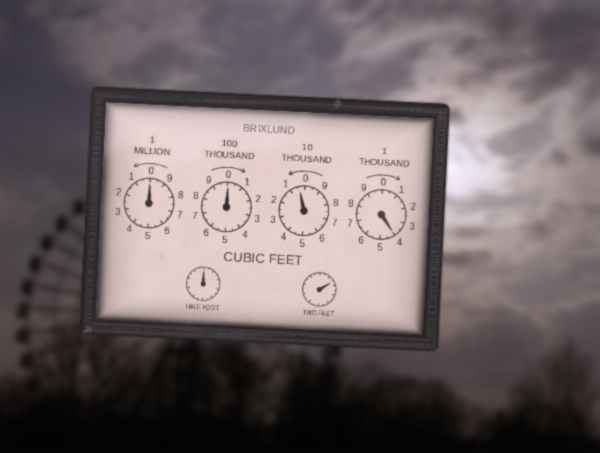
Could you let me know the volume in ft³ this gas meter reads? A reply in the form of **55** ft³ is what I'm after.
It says **400** ft³
